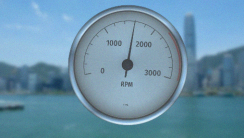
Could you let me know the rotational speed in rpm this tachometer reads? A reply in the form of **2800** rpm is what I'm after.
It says **1600** rpm
